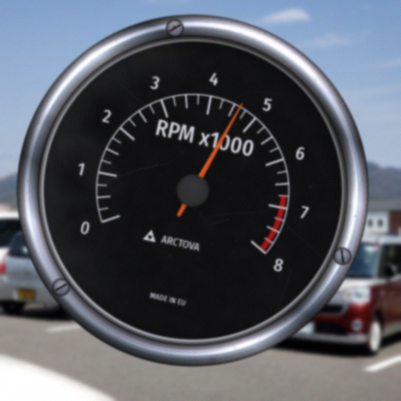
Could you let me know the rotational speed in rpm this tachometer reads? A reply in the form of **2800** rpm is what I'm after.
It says **4625** rpm
